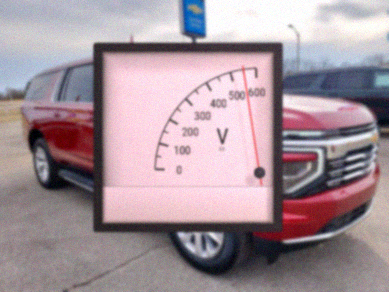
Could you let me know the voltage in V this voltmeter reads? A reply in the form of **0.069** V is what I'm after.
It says **550** V
